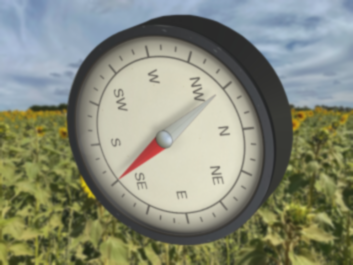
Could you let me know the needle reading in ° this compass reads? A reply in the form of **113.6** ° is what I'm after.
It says **150** °
